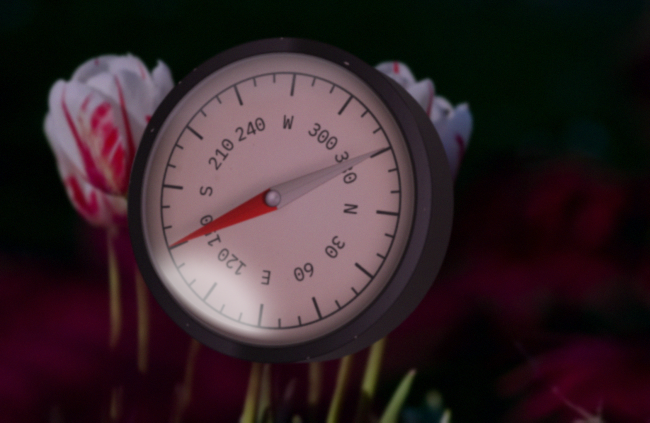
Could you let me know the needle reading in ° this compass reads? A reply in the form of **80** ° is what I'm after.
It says **150** °
